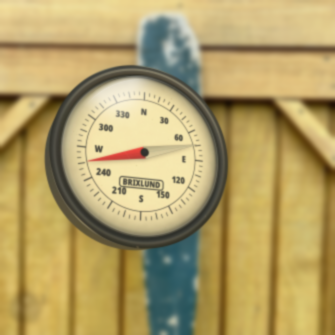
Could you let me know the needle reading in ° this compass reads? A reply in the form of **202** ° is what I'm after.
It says **255** °
